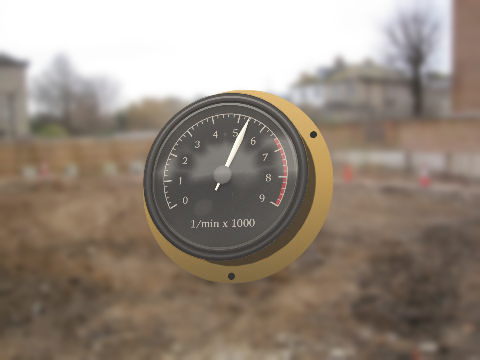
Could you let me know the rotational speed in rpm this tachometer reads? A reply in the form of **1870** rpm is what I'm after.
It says **5400** rpm
